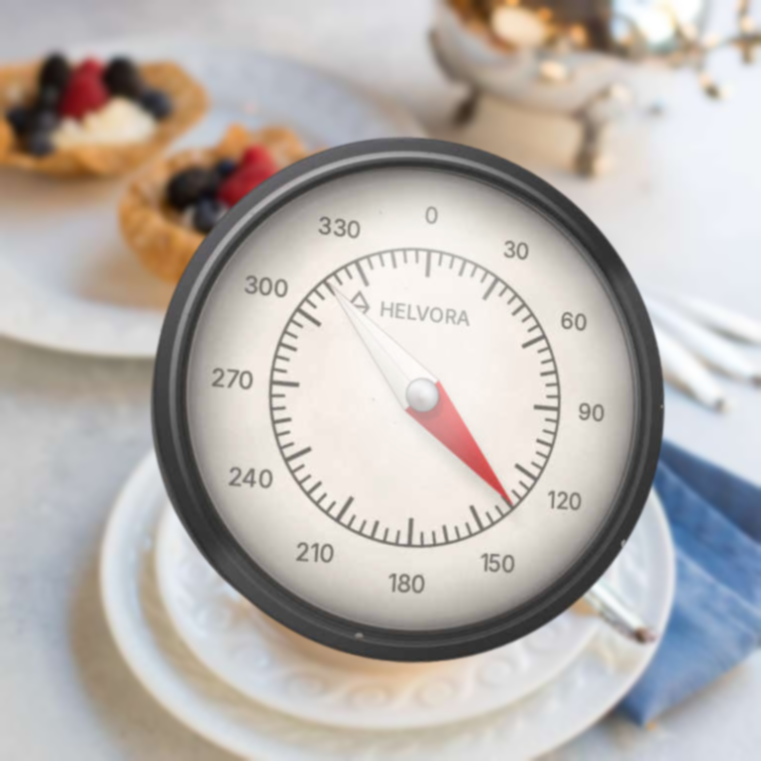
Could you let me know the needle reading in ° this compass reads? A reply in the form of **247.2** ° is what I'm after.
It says **135** °
